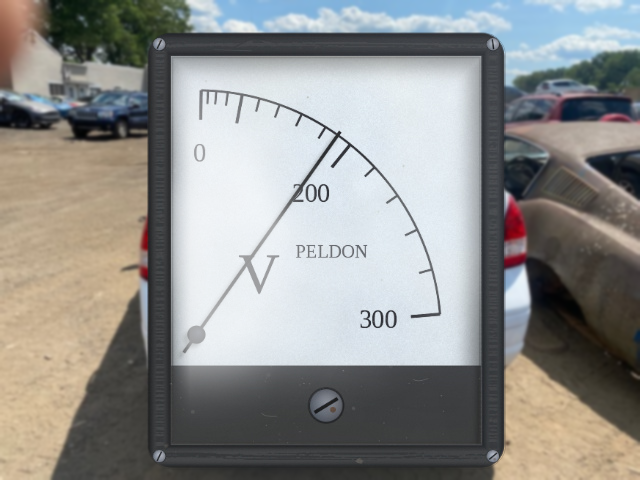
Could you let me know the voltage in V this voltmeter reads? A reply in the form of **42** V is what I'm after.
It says **190** V
